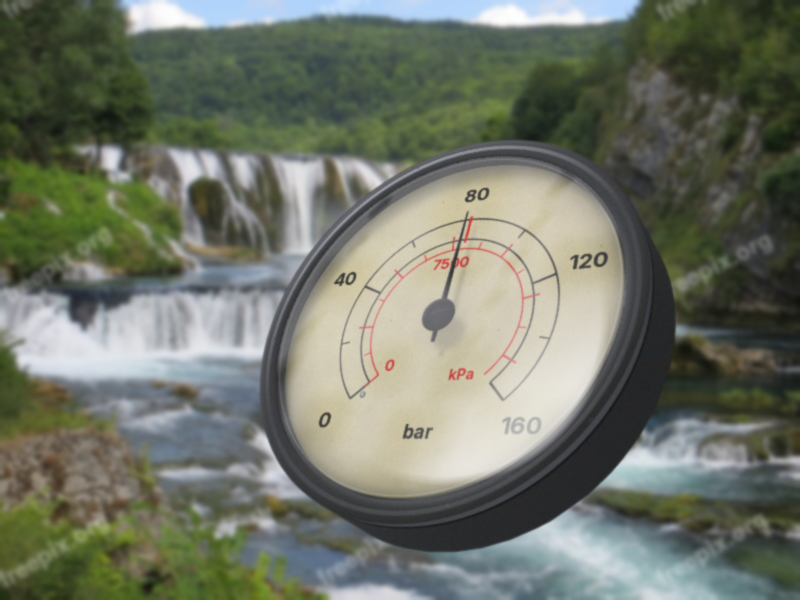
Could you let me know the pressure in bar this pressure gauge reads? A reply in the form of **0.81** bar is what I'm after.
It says **80** bar
